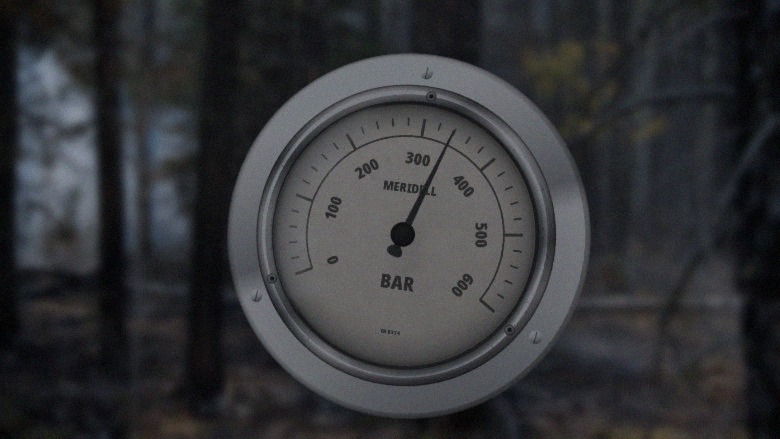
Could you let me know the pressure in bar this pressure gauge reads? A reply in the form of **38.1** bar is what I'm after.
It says **340** bar
